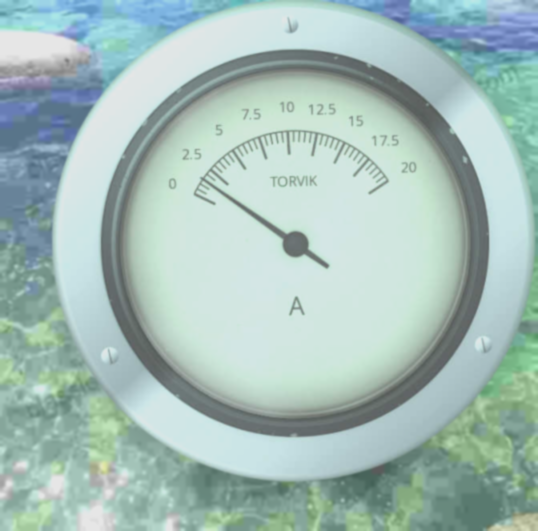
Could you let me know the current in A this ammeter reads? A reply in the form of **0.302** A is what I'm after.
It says **1.5** A
